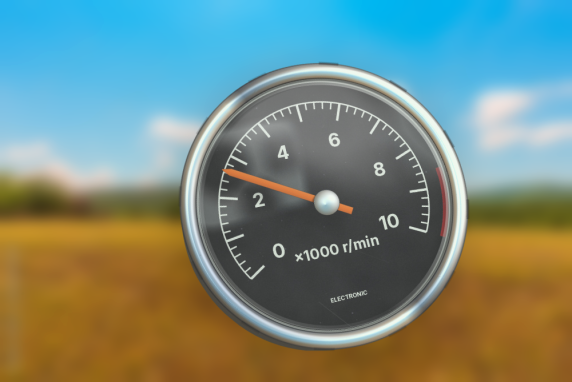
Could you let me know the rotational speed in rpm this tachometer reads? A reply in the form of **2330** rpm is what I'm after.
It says **2600** rpm
